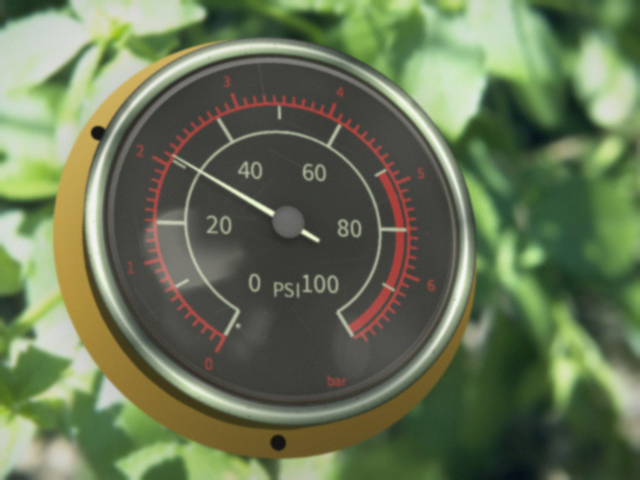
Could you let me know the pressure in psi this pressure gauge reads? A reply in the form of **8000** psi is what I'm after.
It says **30** psi
